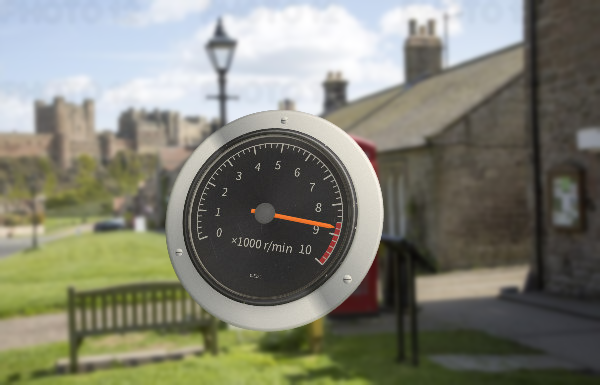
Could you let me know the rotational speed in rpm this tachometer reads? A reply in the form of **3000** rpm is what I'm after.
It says **8800** rpm
